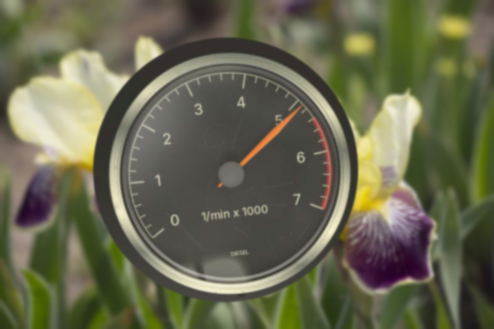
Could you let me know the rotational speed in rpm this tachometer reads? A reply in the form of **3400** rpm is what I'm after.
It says **5100** rpm
